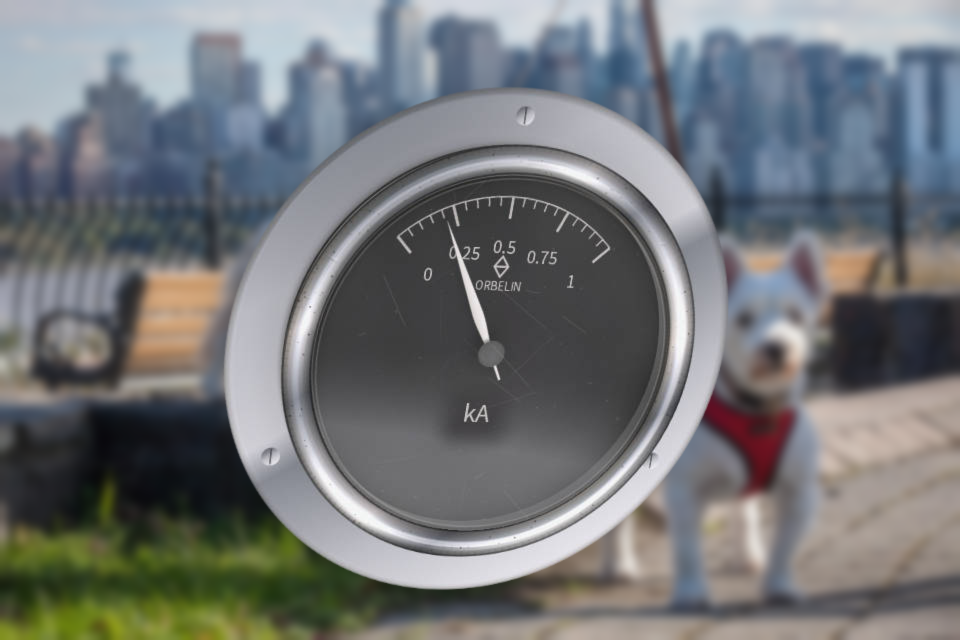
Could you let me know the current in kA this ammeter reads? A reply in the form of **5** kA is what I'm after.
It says **0.2** kA
